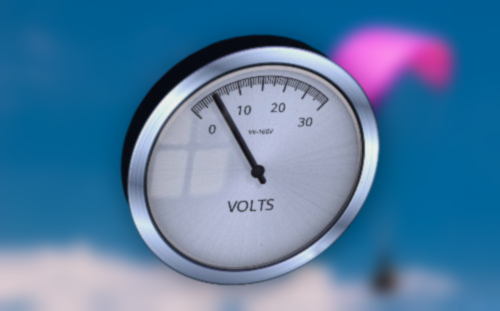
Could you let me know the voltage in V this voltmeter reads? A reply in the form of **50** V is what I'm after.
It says **5** V
